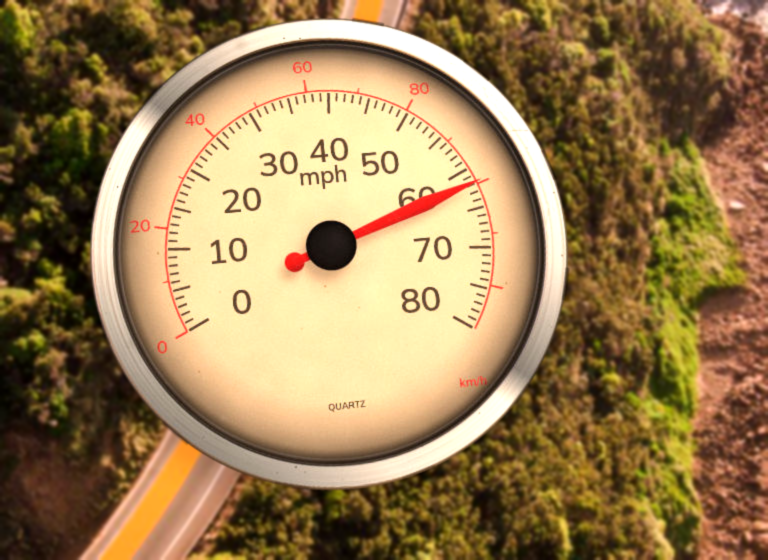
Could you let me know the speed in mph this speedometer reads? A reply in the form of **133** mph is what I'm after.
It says **62** mph
